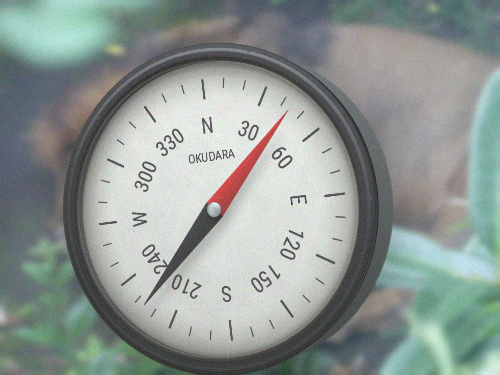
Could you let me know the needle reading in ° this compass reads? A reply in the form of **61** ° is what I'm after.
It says **45** °
